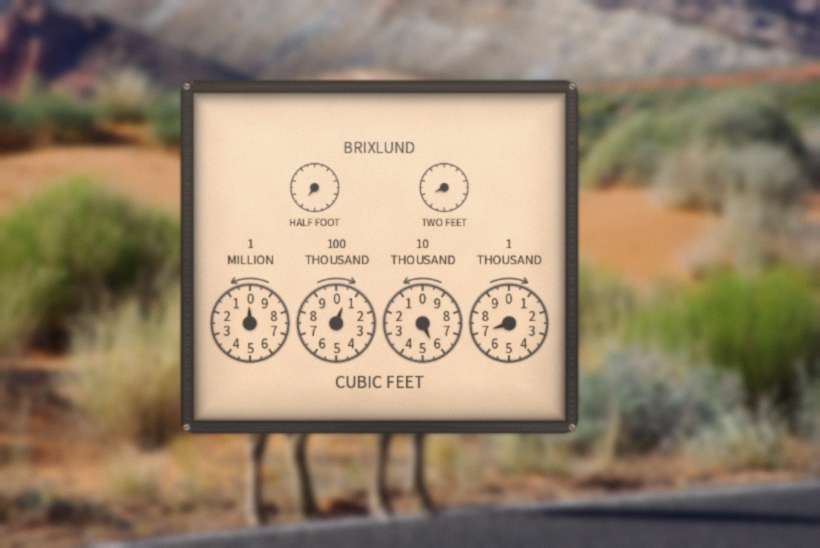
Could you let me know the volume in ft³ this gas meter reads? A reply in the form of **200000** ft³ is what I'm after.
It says **5700** ft³
